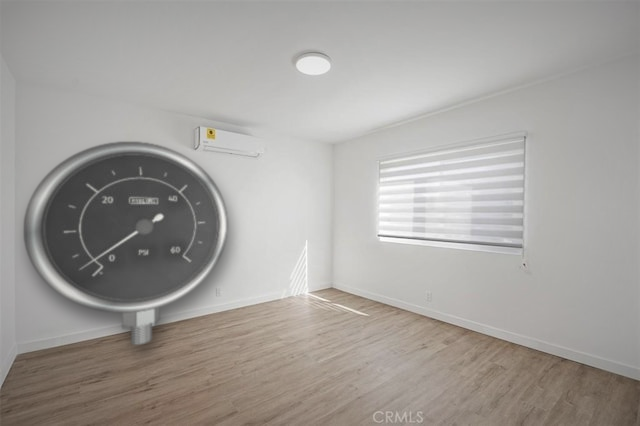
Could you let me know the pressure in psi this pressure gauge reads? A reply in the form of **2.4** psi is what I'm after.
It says **2.5** psi
